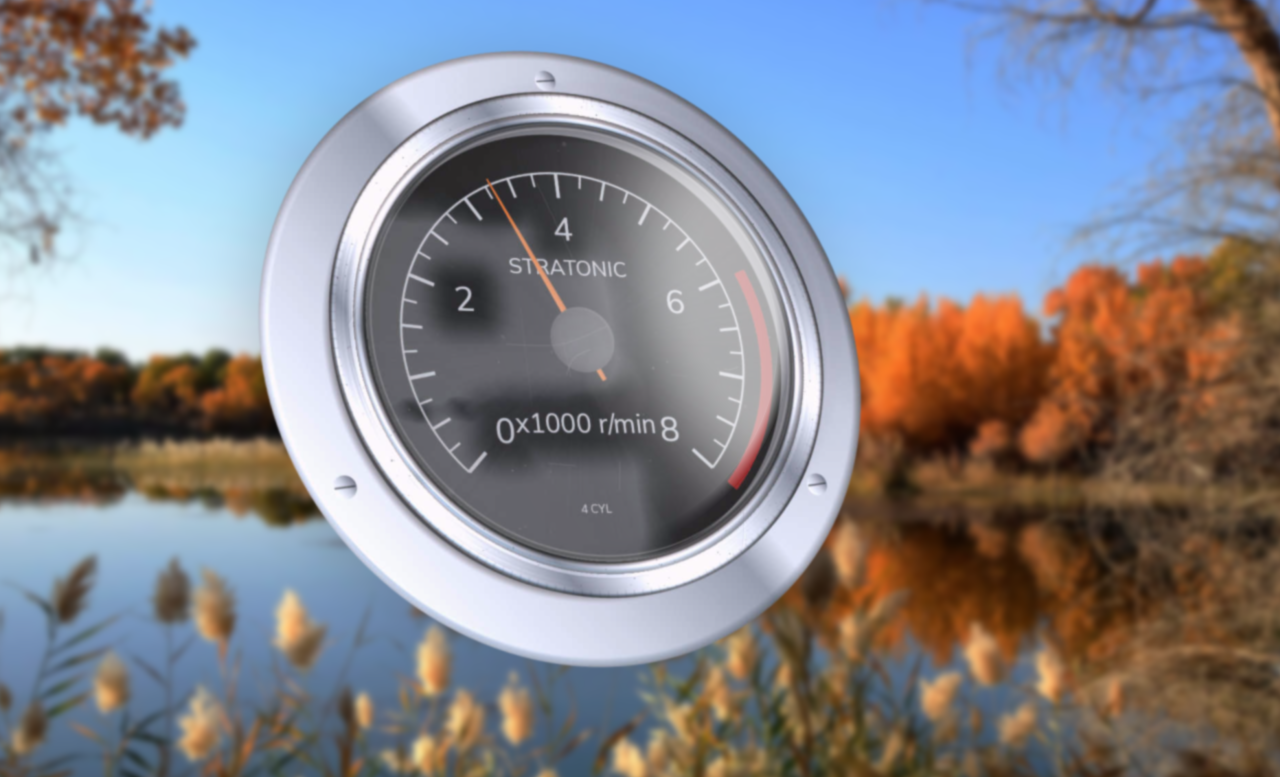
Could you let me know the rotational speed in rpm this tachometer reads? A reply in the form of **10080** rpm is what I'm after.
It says **3250** rpm
